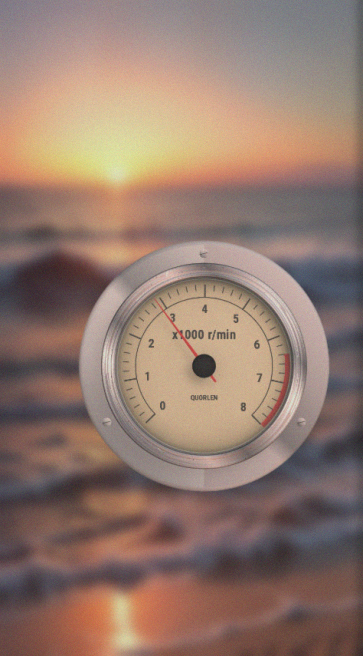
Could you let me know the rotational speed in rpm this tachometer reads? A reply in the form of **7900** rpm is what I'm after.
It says **2900** rpm
